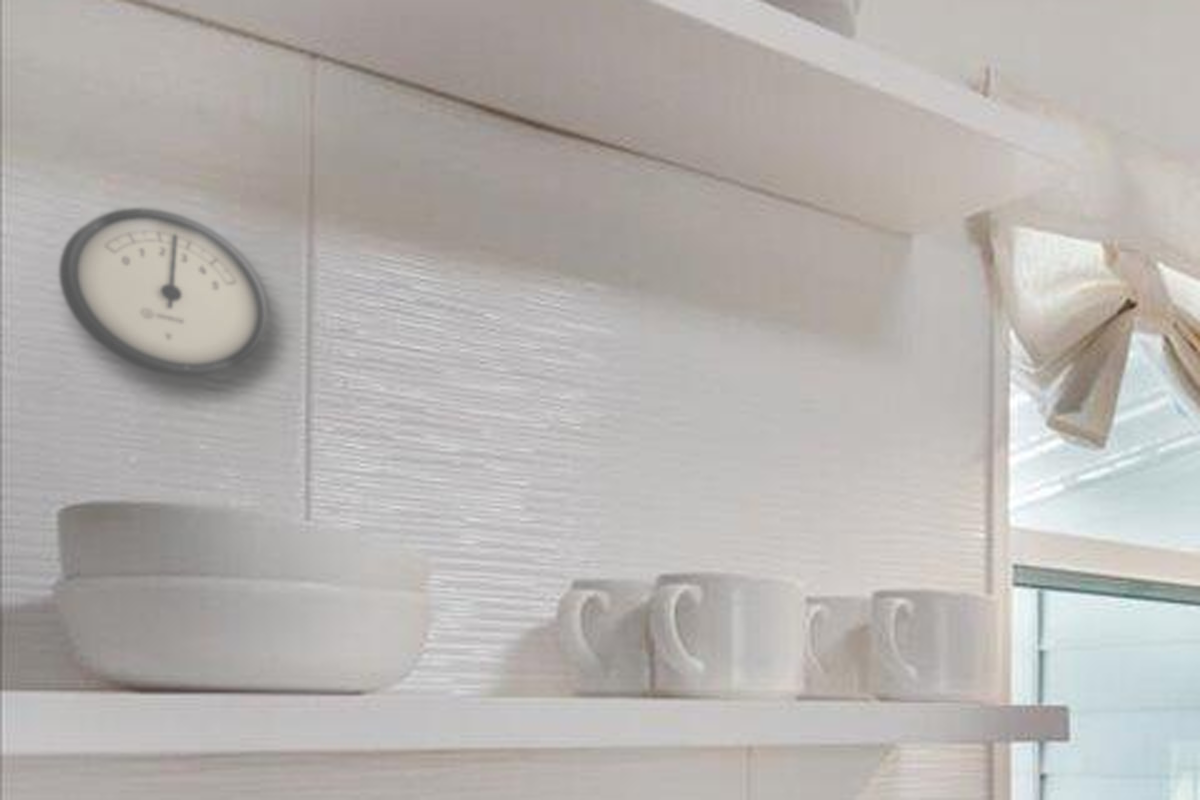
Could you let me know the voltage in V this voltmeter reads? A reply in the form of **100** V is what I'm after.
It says **2.5** V
